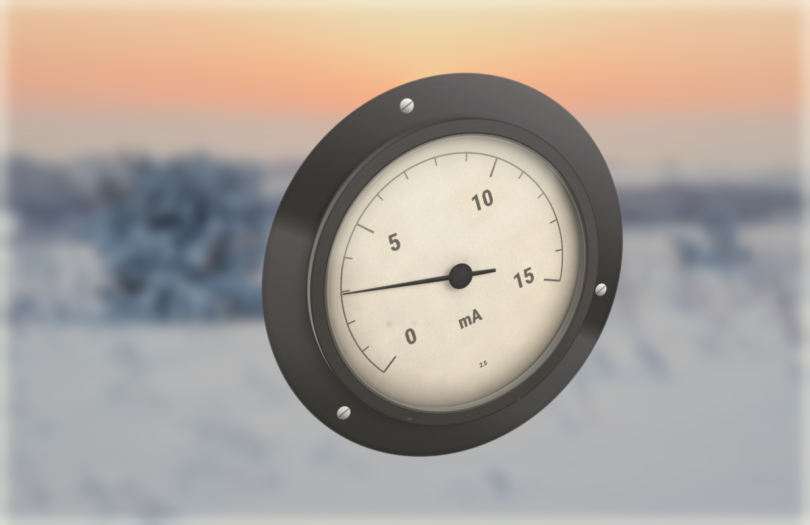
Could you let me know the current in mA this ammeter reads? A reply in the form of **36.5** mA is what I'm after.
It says **3** mA
